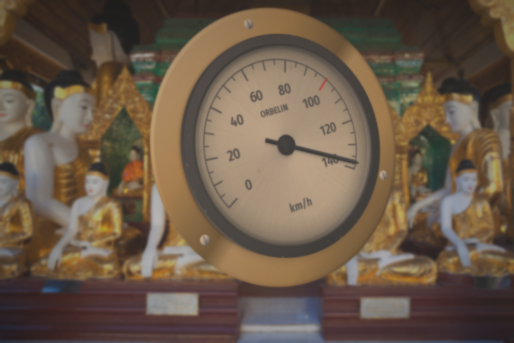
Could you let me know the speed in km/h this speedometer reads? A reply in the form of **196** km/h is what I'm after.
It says **137.5** km/h
